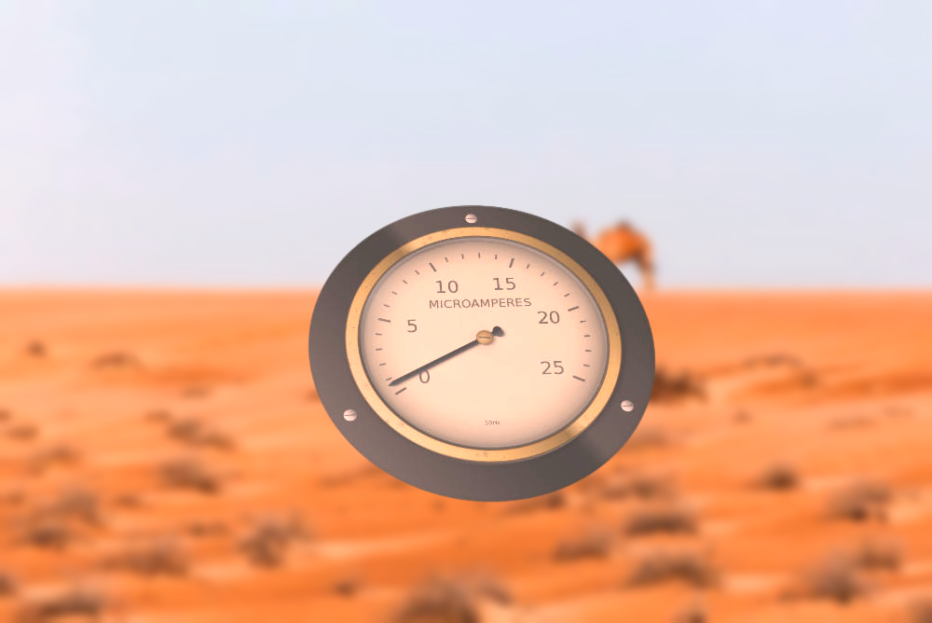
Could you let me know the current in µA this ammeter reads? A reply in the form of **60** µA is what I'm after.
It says **0.5** µA
